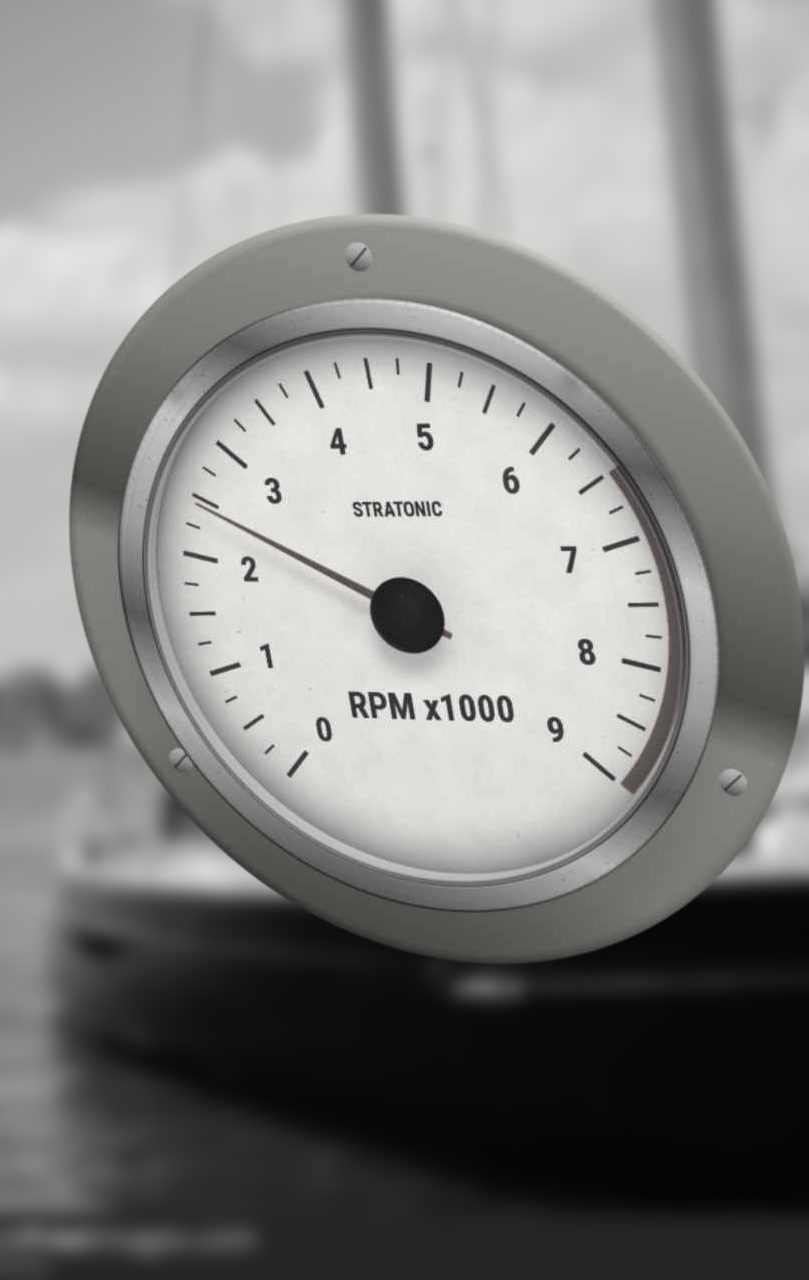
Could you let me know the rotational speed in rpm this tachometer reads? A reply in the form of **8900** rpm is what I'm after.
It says **2500** rpm
